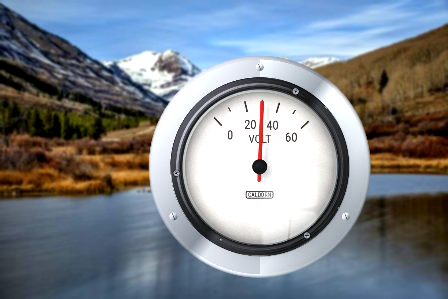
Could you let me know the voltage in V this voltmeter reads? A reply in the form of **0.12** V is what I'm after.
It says **30** V
